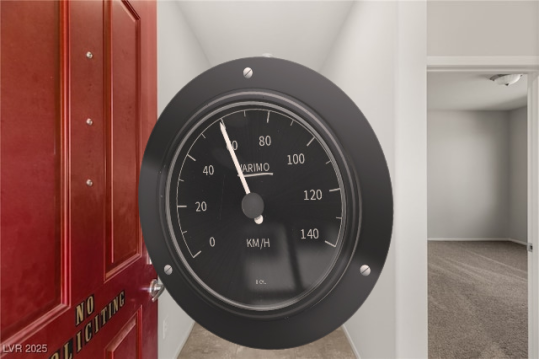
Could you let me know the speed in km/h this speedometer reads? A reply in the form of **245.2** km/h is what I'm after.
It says **60** km/h
